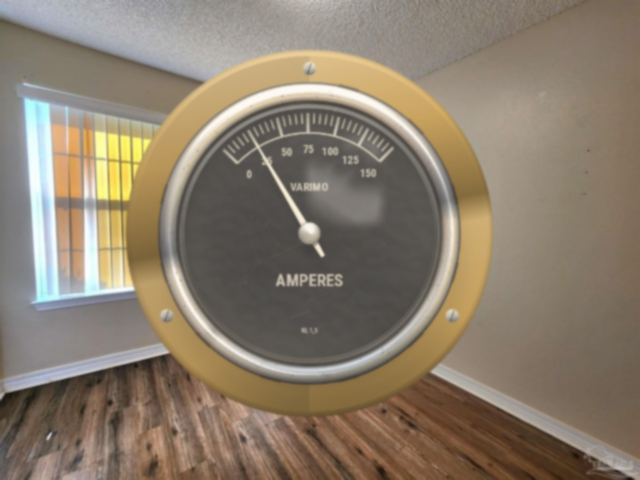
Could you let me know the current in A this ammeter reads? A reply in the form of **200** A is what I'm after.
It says **25** A
